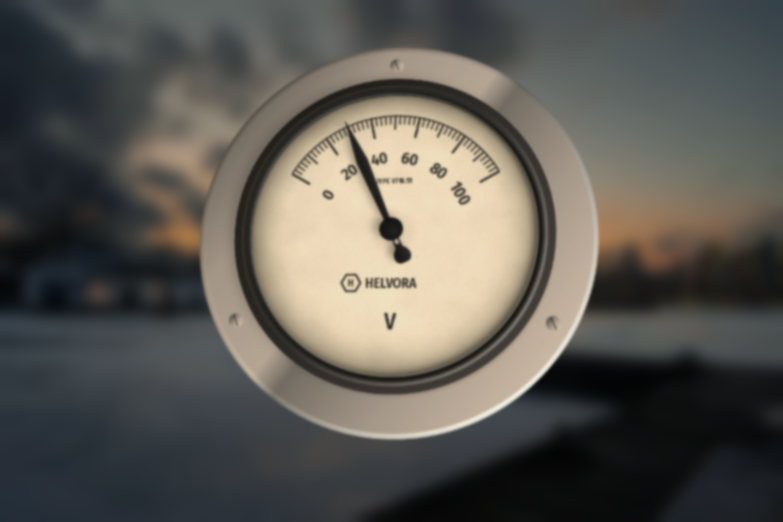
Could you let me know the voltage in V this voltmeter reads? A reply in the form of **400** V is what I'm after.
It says **30** V
